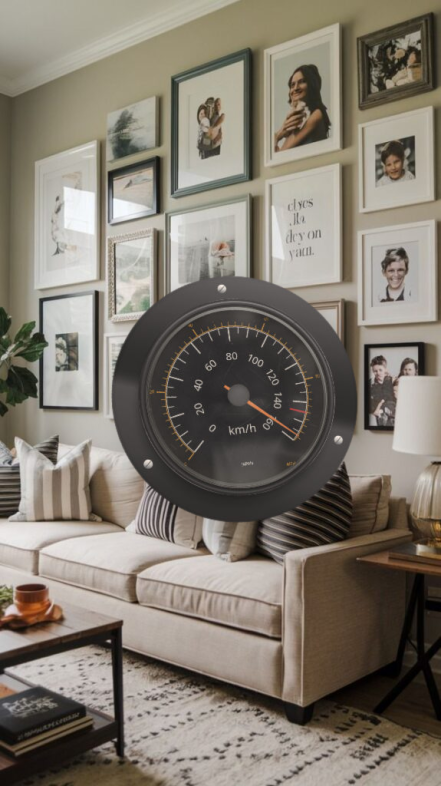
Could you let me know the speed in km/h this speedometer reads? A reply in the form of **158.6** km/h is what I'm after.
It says **157.5** km/h
